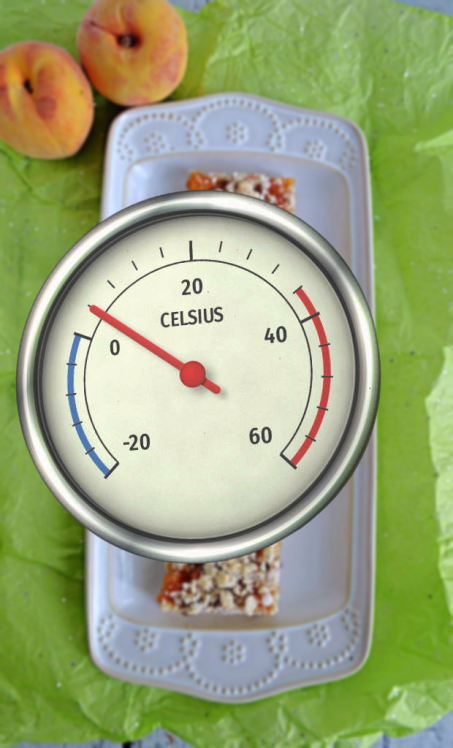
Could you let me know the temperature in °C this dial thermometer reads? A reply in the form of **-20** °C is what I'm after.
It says **4** °C
